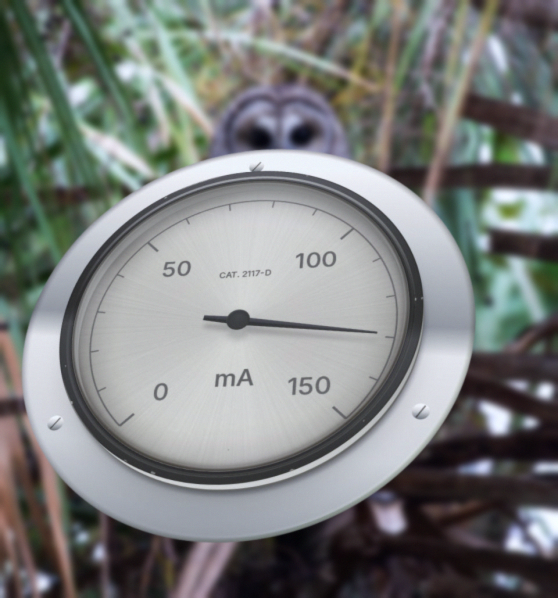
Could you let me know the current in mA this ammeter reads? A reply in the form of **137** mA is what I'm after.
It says **130** mA
